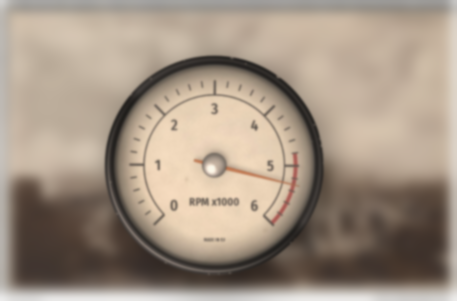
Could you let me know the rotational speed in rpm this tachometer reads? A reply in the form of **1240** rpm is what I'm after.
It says **5300** rpm
